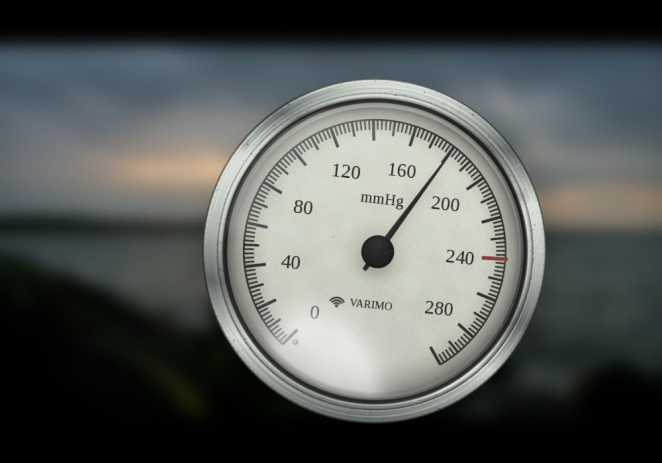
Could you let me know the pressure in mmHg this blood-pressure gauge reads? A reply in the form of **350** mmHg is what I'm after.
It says **180** mmHg
